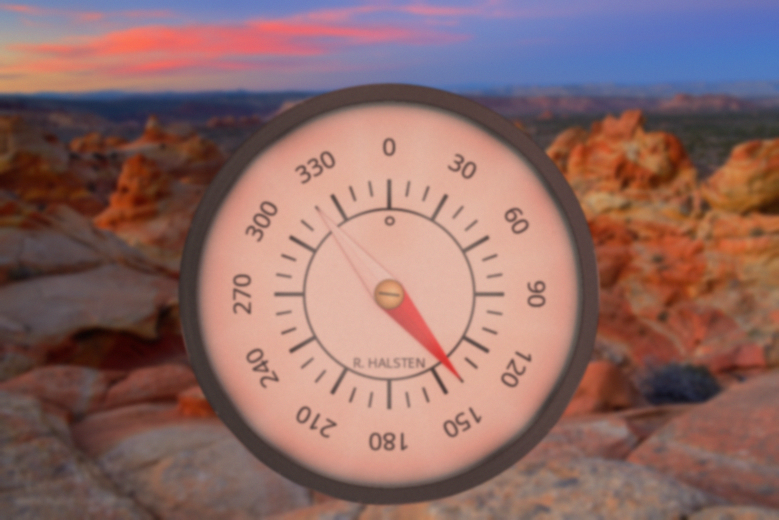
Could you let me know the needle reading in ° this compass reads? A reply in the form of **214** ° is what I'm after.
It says **140** °
